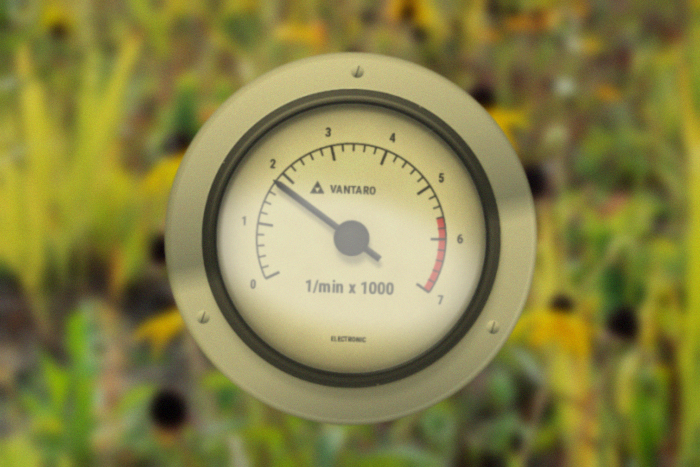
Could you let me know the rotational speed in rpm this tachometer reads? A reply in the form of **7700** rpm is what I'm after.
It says **1800** rpm
